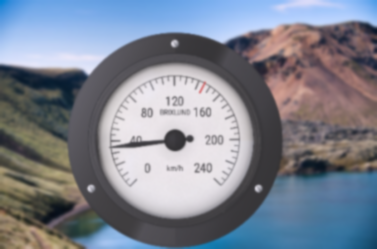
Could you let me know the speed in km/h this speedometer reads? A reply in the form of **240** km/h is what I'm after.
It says **35** km/h
